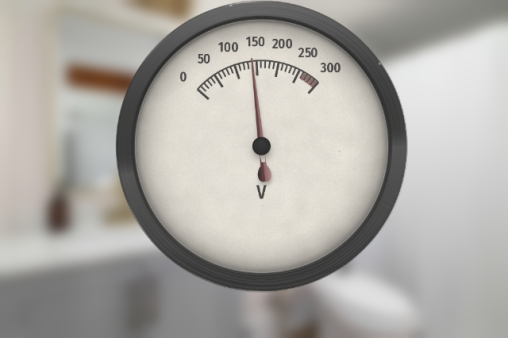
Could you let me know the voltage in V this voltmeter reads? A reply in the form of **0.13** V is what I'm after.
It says **140** V
